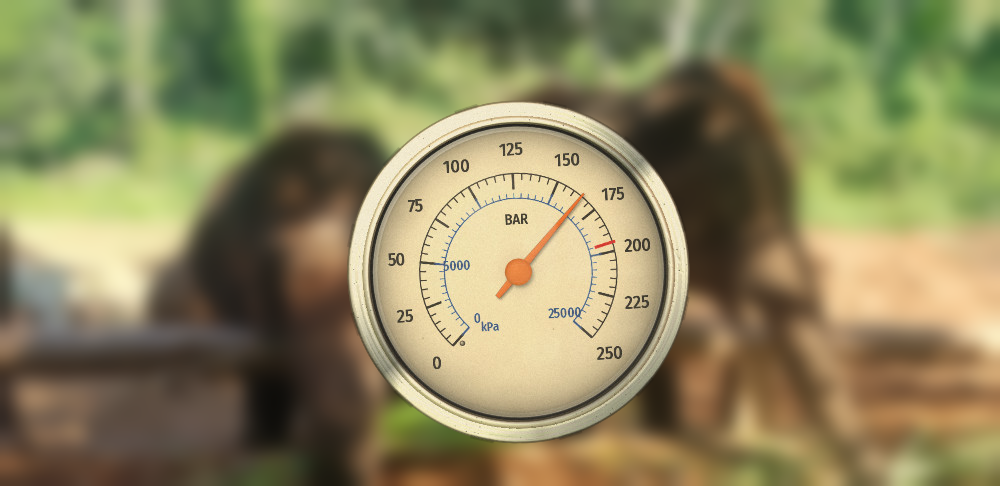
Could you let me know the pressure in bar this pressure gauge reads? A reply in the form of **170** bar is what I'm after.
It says **165** bar
